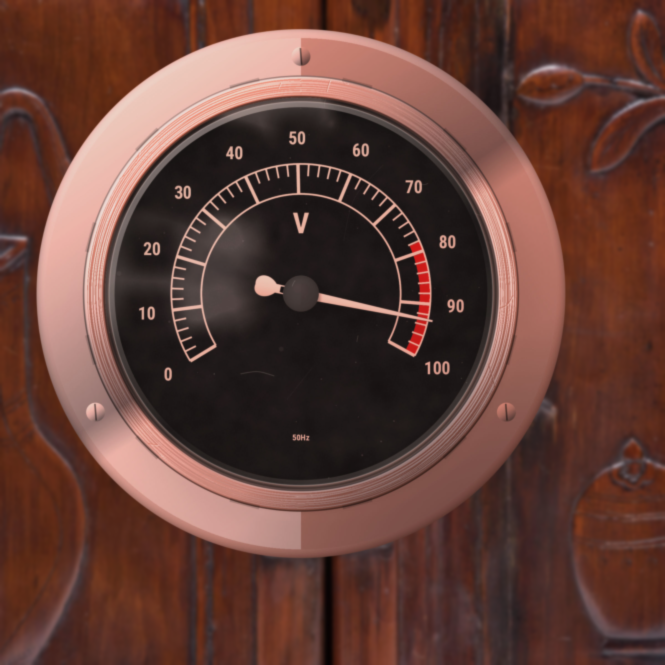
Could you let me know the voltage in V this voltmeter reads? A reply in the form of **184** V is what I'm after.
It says **93** V
